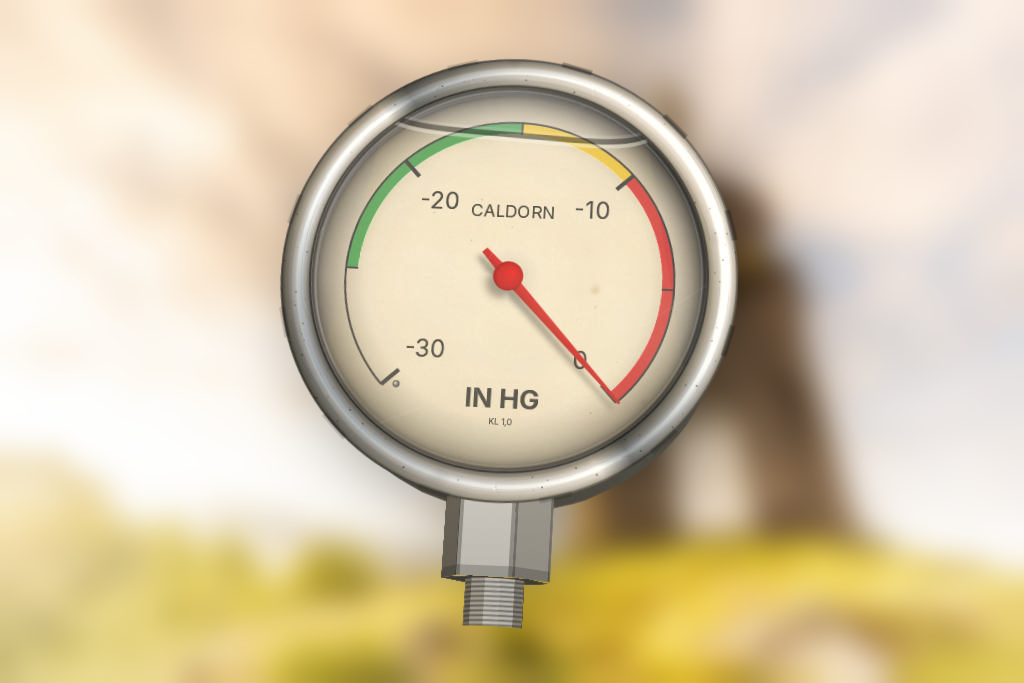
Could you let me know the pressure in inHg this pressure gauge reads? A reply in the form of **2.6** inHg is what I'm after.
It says **0** inHg
